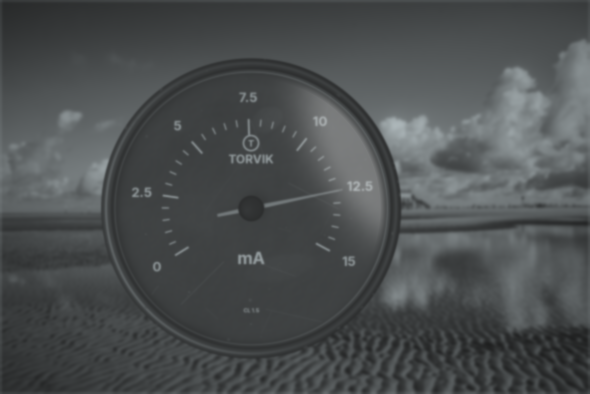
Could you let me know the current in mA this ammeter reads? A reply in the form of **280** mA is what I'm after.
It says **12.5** mA
